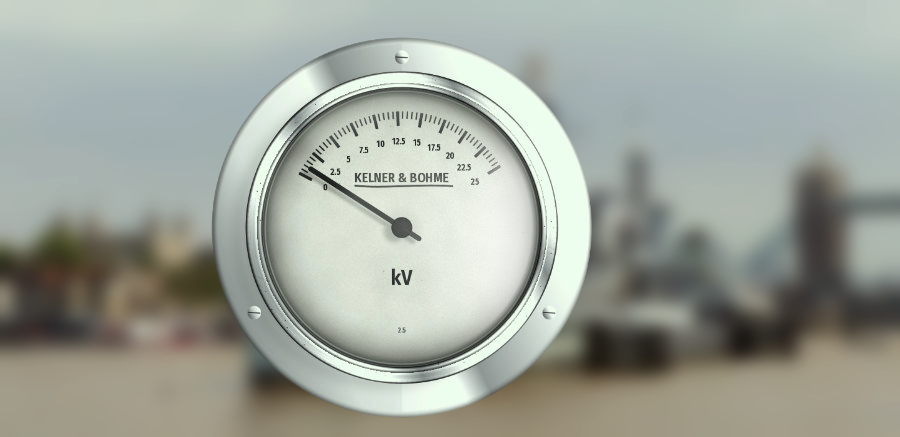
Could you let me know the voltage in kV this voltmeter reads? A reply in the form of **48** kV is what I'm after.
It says **1** kV
